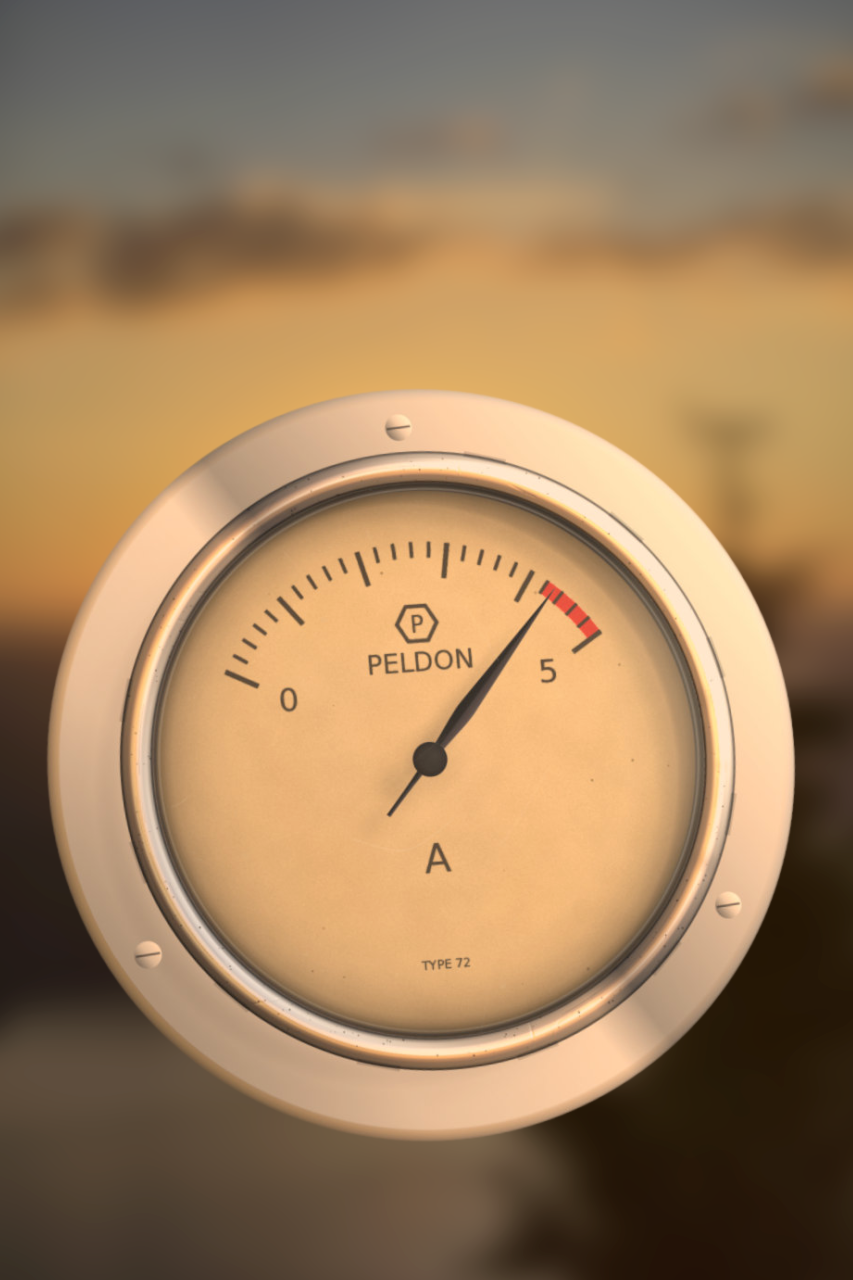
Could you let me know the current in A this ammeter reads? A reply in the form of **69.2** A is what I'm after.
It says **4.3** A
